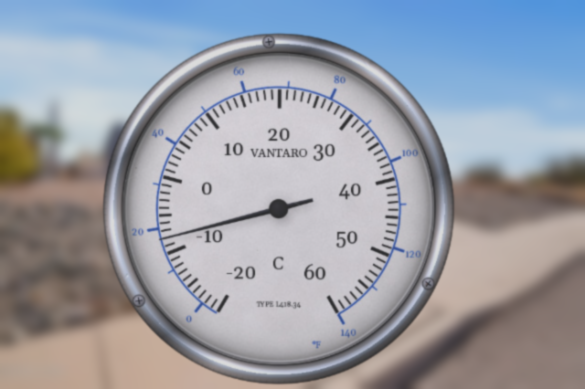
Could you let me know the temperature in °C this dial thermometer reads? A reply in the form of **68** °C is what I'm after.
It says **-8** °C
